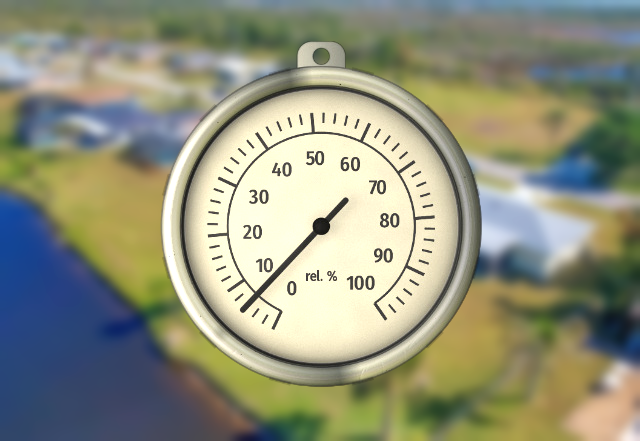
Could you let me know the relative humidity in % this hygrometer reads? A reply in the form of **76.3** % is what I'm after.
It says **6** %
